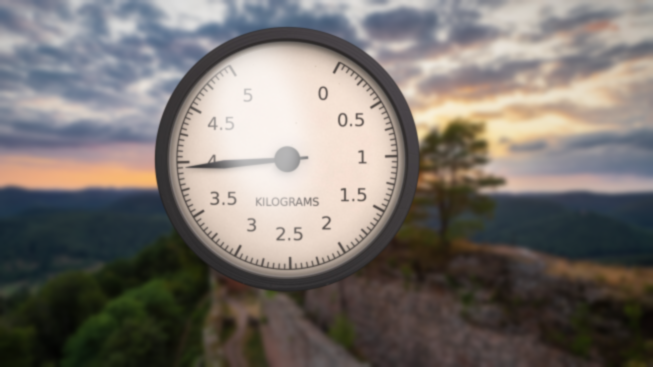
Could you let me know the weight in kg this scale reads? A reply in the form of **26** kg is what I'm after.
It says **3.95** kg
